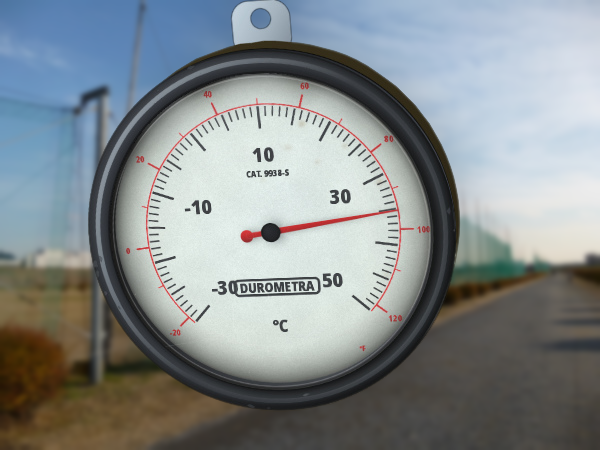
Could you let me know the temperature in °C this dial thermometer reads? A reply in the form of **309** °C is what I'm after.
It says **35** °C
